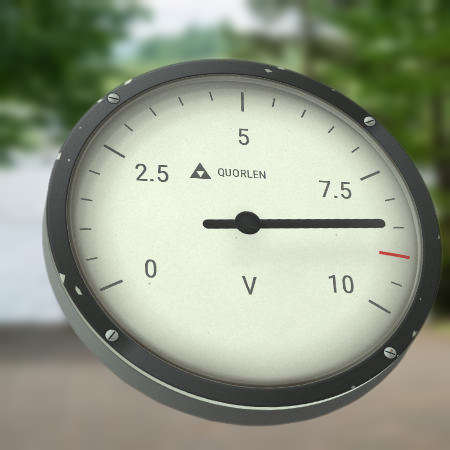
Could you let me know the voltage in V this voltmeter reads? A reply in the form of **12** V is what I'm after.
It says **8.5** V
